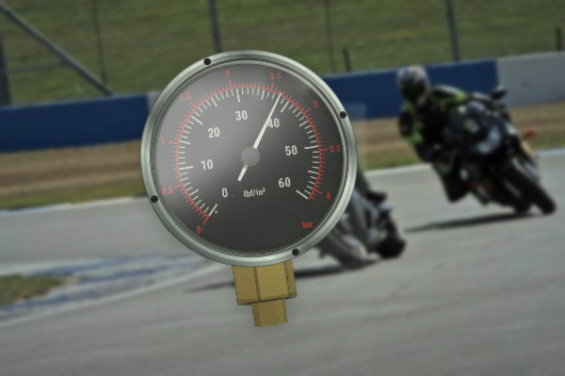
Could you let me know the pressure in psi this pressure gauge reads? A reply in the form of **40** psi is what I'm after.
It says **38** psi
